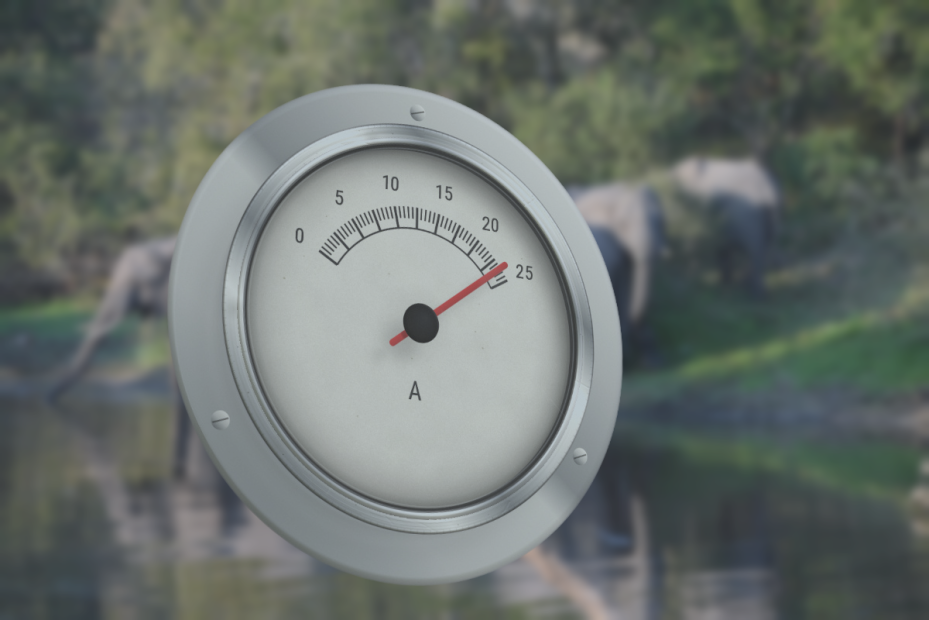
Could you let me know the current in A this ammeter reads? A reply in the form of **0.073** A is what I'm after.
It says **23.5** A
